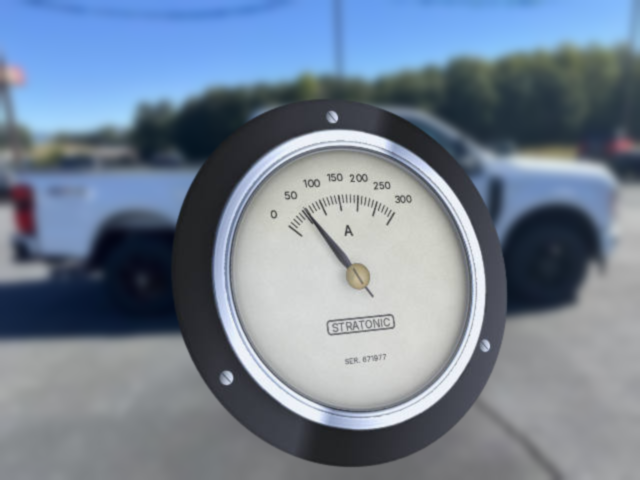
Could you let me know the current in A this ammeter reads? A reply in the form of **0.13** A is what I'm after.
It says **50** A
